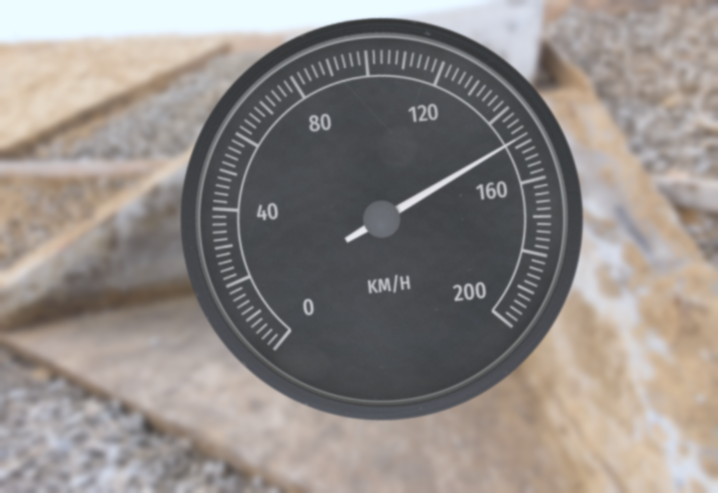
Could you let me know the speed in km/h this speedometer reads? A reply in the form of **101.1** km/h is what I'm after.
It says **148** km/h
